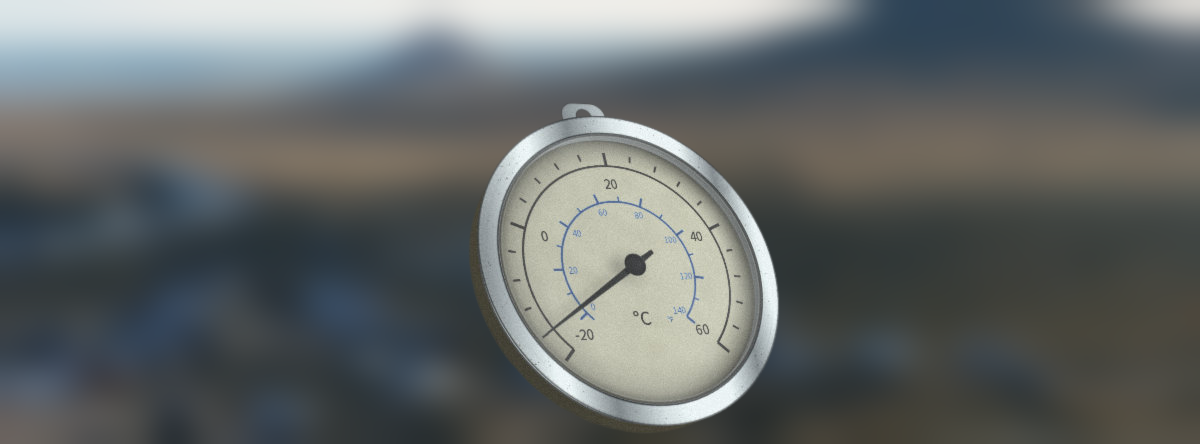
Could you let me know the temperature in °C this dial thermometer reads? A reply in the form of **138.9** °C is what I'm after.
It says **-16** °C
